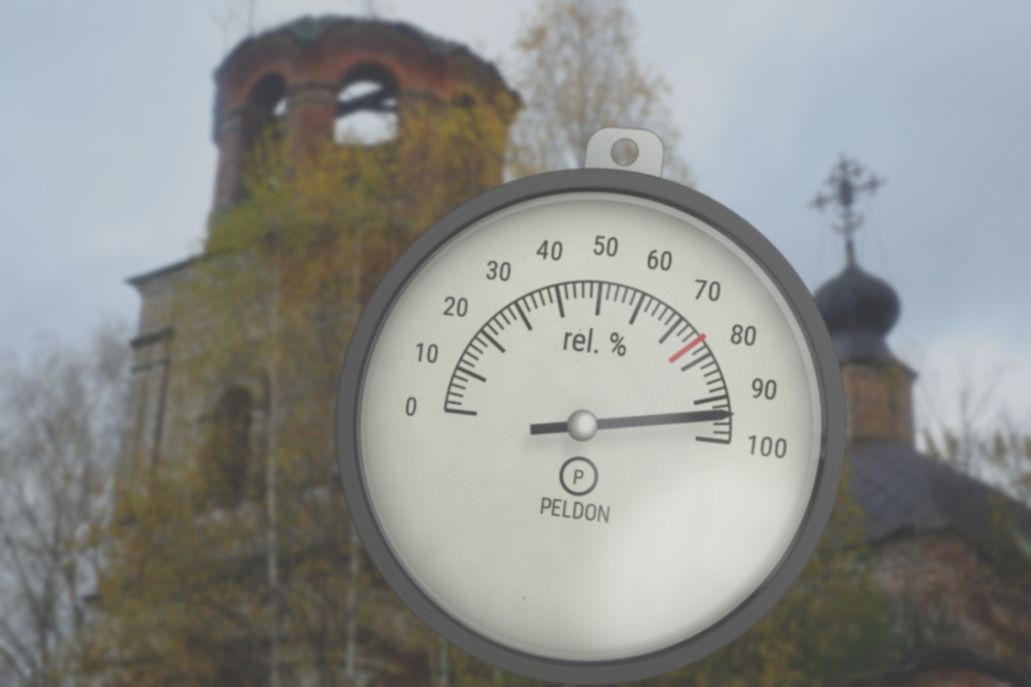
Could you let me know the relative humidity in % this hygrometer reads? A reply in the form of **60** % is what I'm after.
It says **94** %
